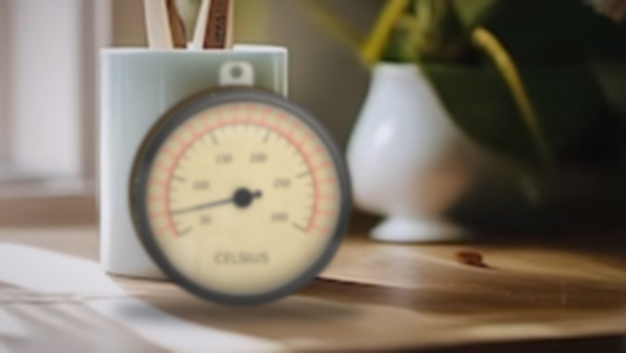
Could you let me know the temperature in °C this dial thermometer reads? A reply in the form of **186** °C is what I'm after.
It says **70** °C
